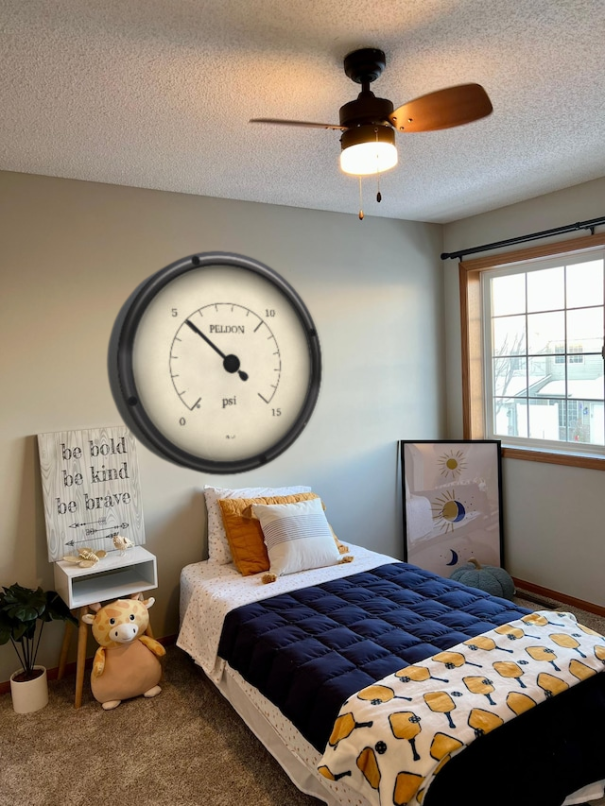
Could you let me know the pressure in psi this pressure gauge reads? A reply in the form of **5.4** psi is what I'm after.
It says **5** psi
